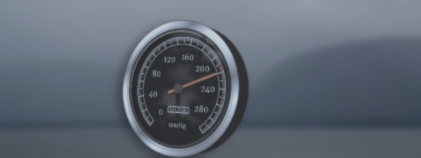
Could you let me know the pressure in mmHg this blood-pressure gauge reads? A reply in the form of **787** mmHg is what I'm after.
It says **220** mmHg
